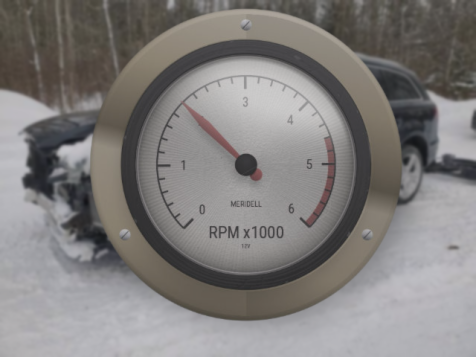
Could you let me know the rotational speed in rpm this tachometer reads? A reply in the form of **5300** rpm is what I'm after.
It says **2000** rpm
